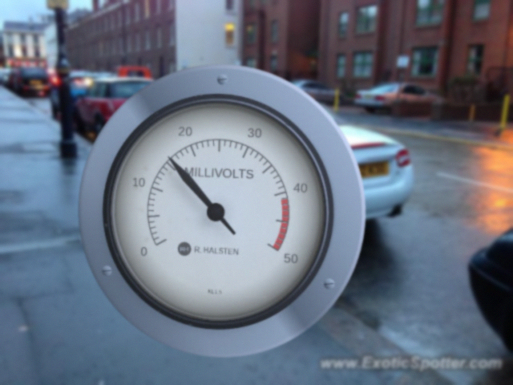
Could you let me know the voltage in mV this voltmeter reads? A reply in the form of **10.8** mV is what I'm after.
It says **16** mV
